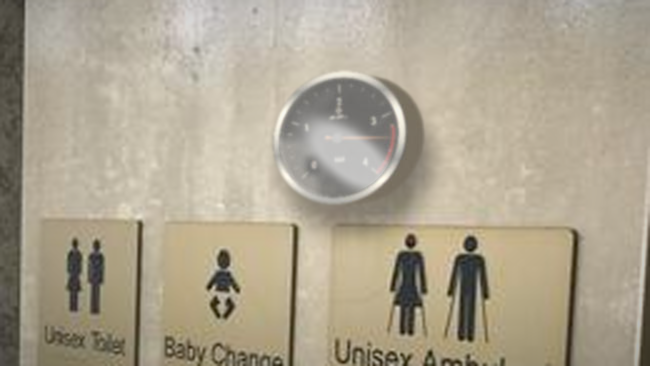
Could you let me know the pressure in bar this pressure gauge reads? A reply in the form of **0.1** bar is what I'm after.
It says **3.4** bar
